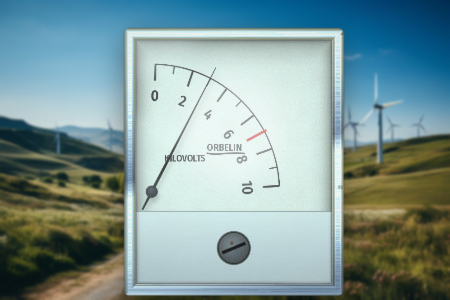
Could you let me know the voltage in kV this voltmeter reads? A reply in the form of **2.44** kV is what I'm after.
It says **3** kV
